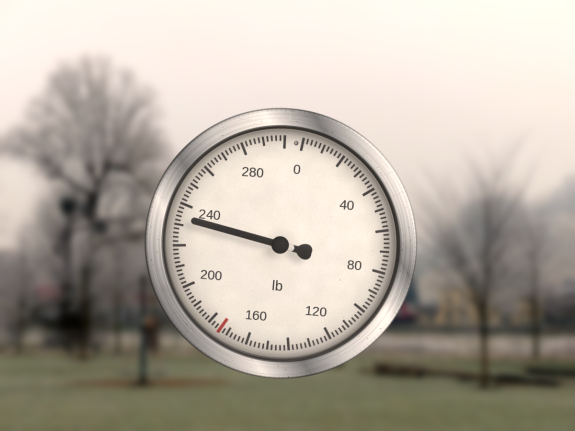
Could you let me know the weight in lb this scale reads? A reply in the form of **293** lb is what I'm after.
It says **234** lb
